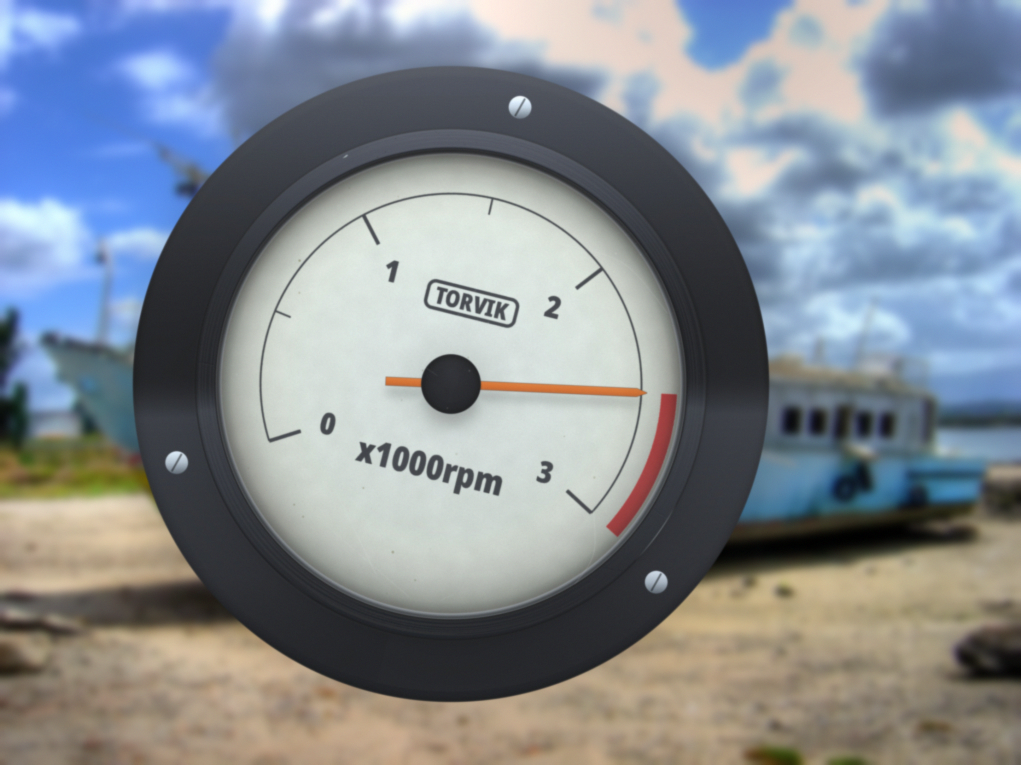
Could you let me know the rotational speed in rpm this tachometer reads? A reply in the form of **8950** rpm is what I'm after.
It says **2500** rpm
